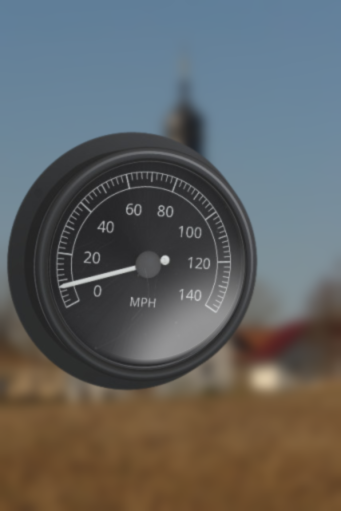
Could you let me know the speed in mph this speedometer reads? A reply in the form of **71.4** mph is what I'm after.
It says **8** mph
